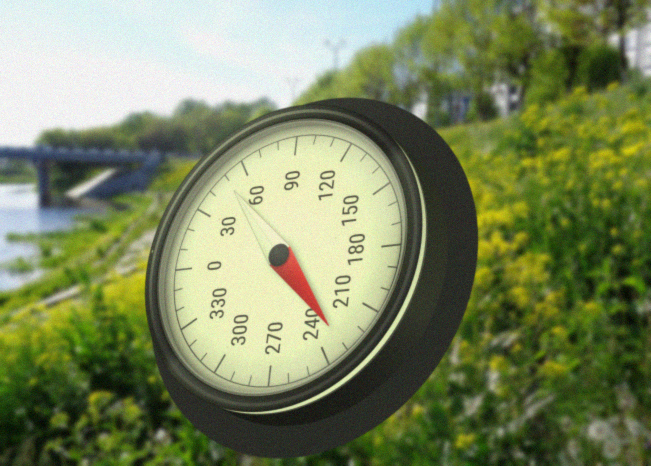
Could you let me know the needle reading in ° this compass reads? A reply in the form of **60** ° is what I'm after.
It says **230** °
